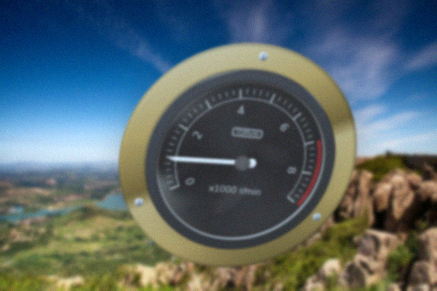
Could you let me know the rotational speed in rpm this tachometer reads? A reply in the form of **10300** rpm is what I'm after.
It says **1000** rpm
